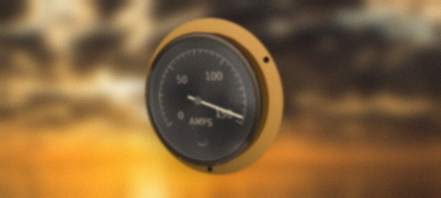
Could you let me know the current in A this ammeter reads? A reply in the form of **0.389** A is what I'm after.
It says **145** A
